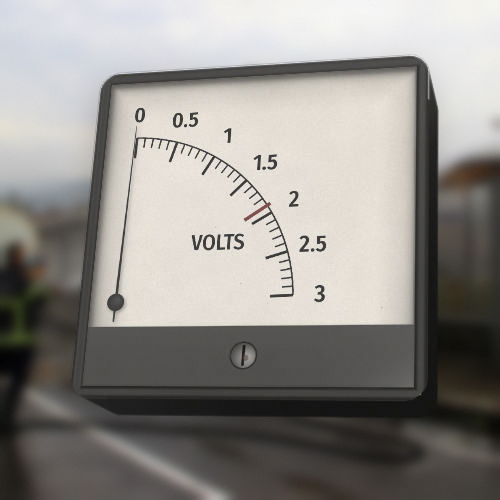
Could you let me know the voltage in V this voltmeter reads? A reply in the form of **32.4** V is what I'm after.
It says **0** V
